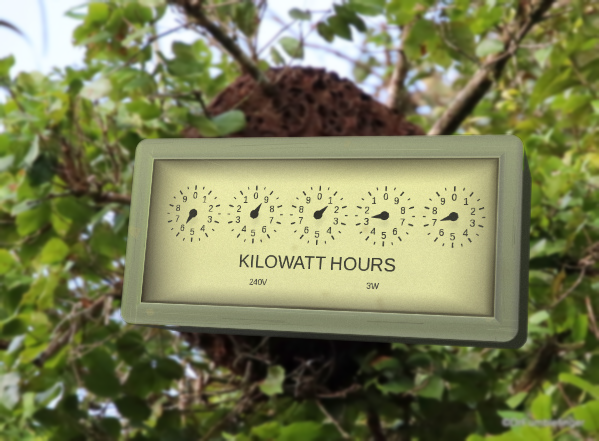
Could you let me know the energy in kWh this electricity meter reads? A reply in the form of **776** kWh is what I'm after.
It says **59127** kWh
